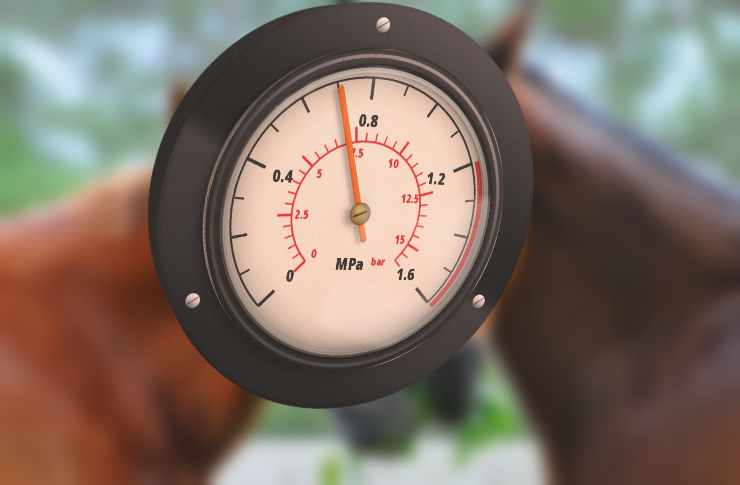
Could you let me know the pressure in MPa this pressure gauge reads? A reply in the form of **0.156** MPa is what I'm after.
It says **0.7** MPa
